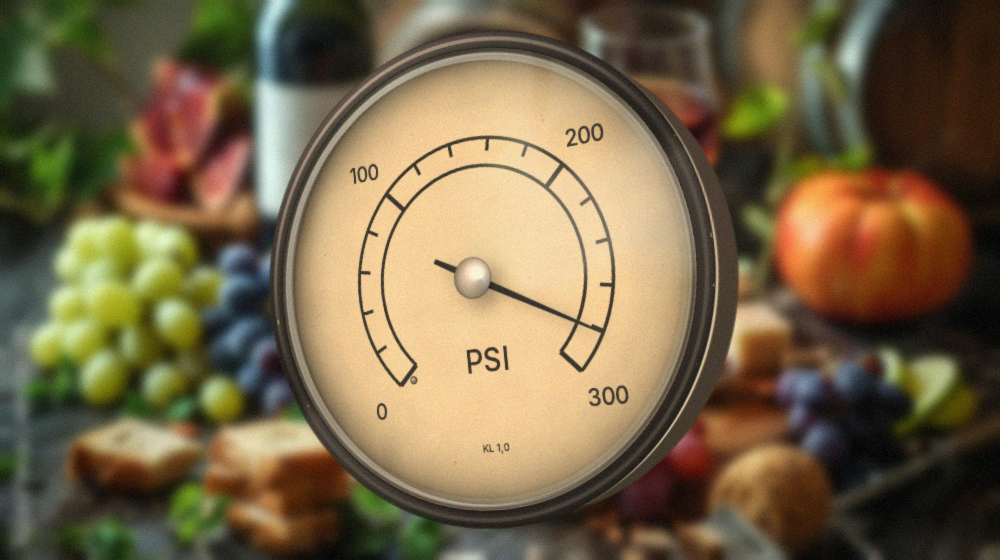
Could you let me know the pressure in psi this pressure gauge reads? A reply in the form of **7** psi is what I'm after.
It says **280** psi
